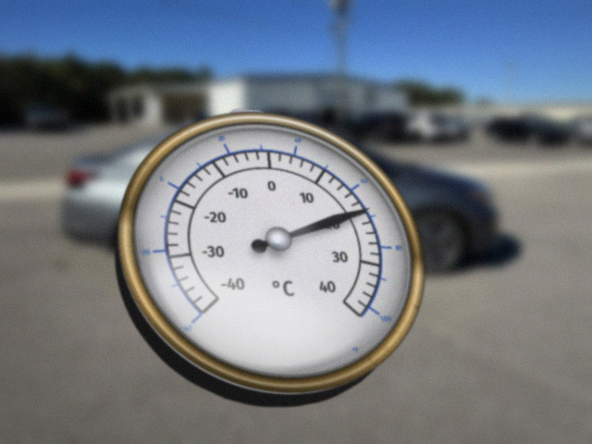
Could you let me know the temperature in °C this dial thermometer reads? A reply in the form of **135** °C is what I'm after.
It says **20** °C
